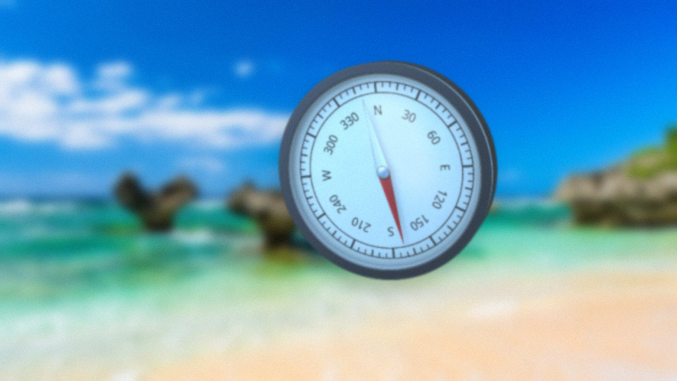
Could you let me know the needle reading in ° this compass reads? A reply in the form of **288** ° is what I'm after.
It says **170** °
